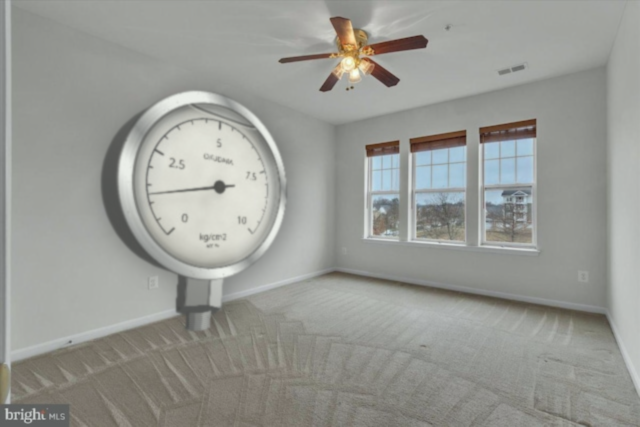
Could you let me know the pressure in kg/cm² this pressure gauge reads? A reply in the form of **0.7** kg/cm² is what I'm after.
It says **1.25** kg/cm²
